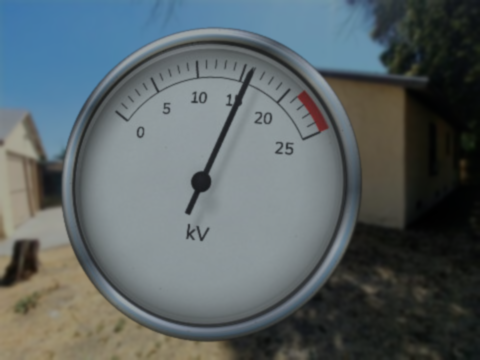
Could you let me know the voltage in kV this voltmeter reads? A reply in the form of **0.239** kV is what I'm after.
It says **16** kV
